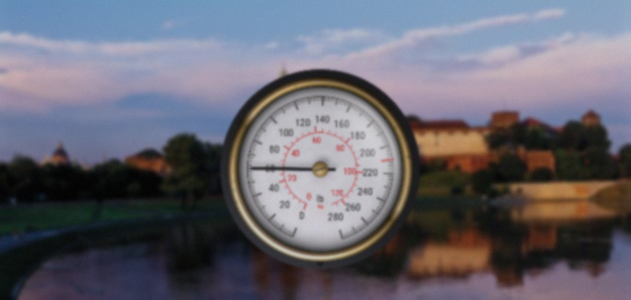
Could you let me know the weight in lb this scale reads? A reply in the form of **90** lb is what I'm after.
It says **60** lb
